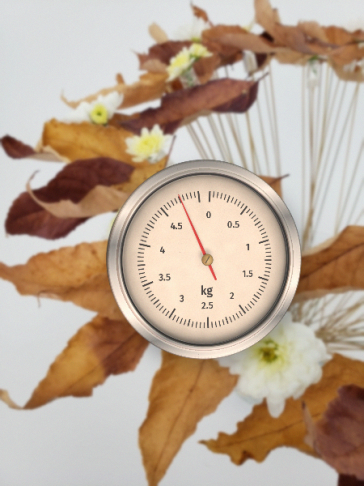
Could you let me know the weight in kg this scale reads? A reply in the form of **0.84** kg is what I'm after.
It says **4.75** kg
